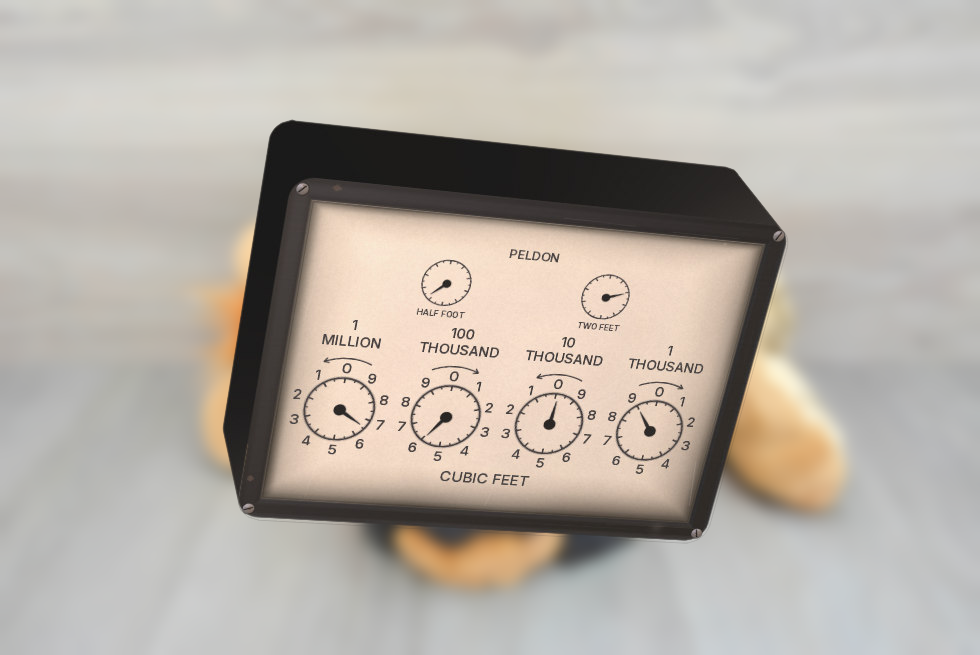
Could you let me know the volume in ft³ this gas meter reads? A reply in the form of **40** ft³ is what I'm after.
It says **659900** ft³
